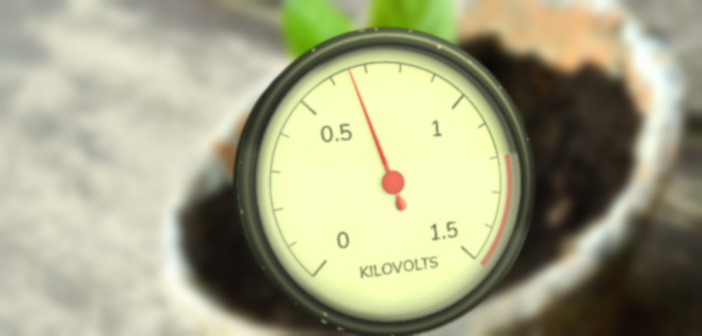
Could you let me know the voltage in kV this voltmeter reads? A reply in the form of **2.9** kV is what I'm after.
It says **0.65** kV
